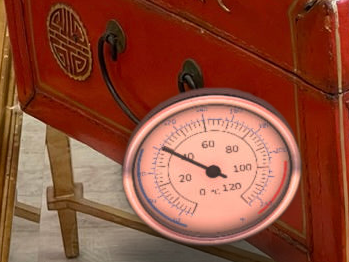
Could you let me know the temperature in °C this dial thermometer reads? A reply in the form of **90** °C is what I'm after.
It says **40** °C
